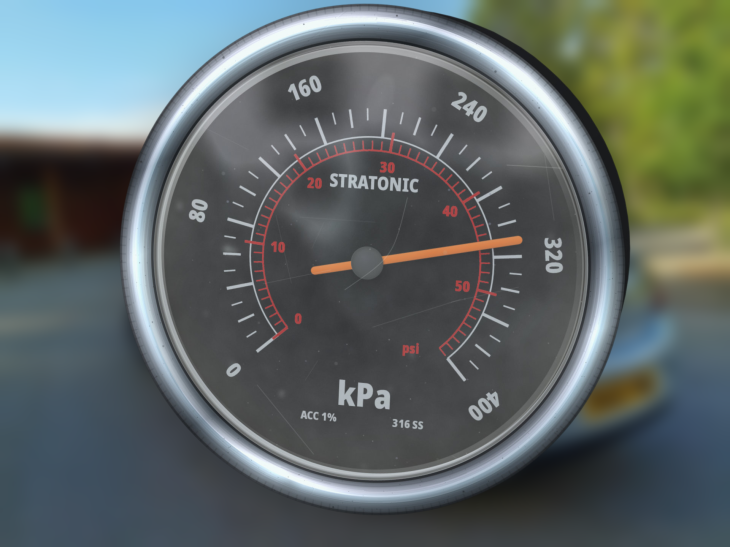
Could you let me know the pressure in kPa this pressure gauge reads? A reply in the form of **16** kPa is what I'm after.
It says **310** kPa
